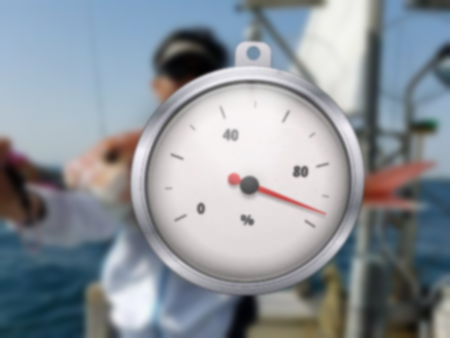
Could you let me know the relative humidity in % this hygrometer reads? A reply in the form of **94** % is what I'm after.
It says **95** %
